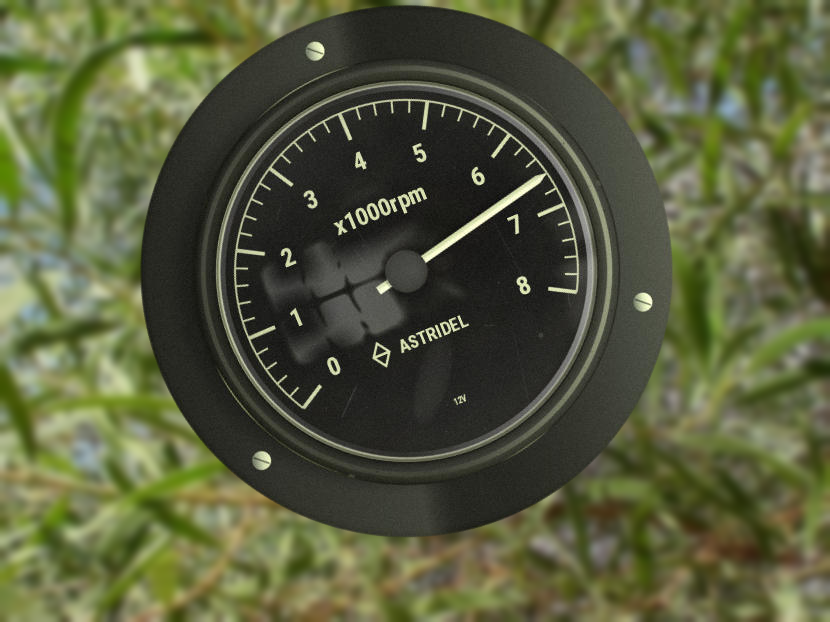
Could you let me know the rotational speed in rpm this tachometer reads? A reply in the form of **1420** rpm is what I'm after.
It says **6600** rpm
